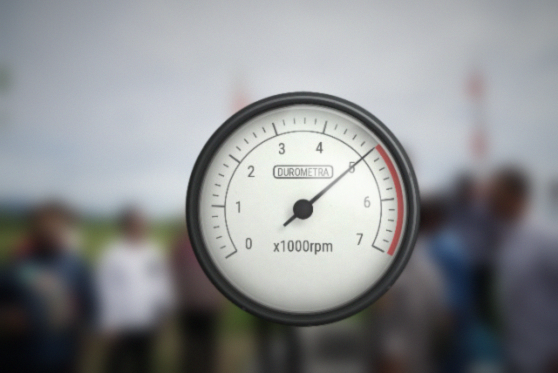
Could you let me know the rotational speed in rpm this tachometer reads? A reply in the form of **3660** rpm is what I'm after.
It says **5000** rpm
